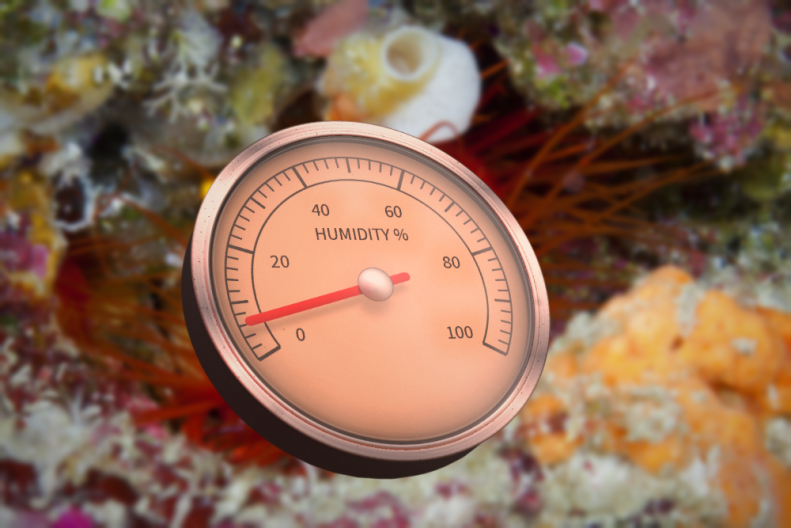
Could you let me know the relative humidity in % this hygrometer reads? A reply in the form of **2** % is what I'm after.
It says **6** %
